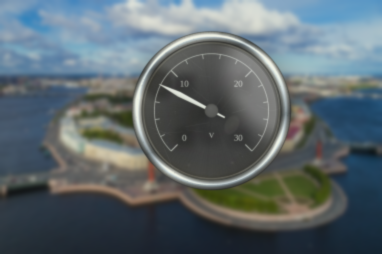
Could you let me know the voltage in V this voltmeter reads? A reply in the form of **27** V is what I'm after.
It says **8** V
